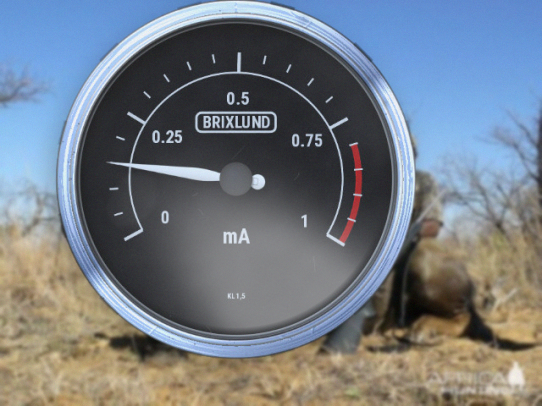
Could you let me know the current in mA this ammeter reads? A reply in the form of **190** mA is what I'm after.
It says **0.15** mA
